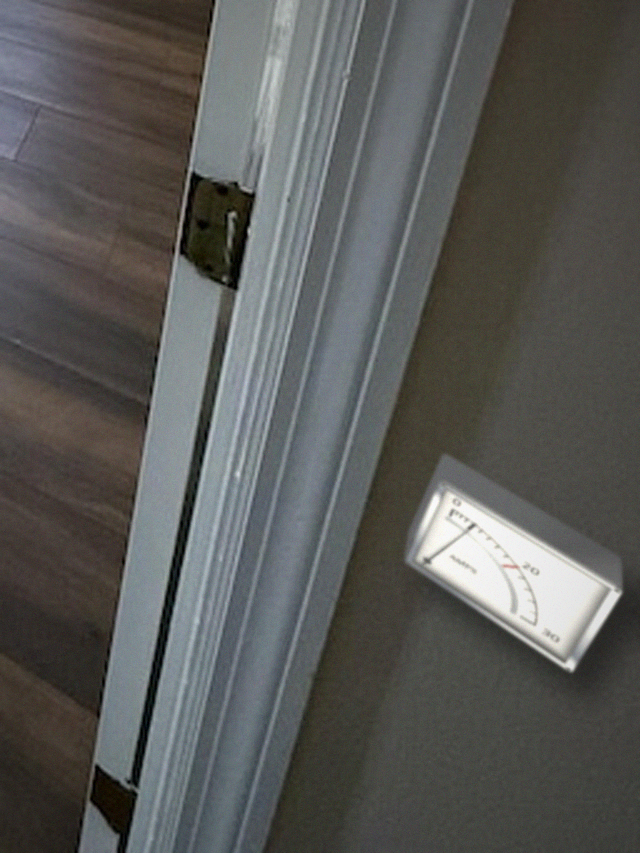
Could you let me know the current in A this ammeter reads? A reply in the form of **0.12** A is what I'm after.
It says **10** A
